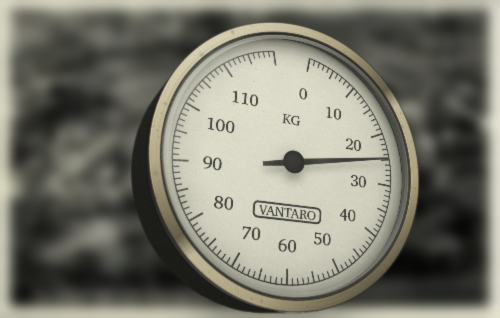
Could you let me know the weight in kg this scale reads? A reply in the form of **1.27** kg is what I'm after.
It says **25** kg
